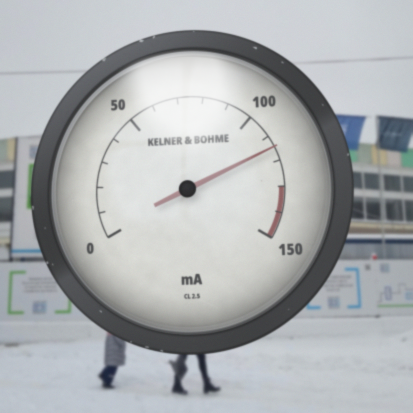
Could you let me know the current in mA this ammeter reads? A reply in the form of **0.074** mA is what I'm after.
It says **115** mA
